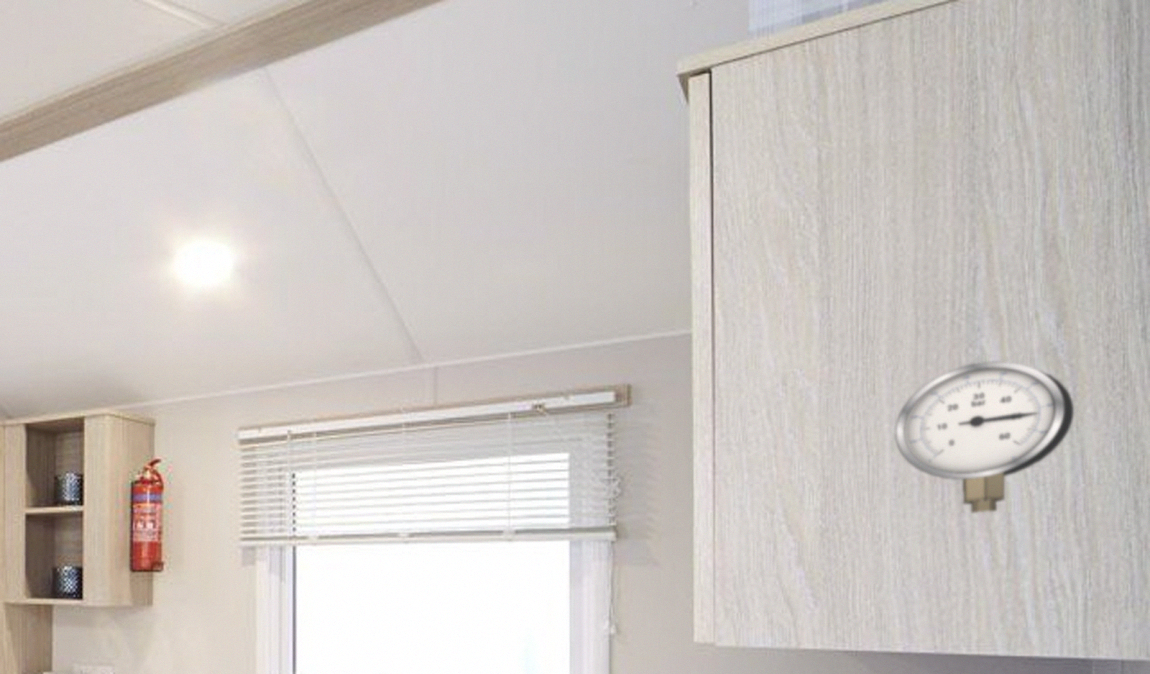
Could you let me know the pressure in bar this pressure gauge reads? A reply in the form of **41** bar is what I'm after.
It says **50** bar
